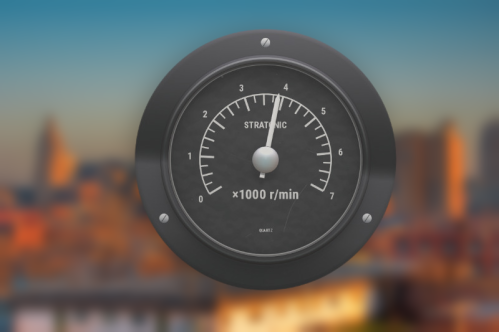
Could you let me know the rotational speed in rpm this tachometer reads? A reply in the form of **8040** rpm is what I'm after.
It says **3875** rpm
